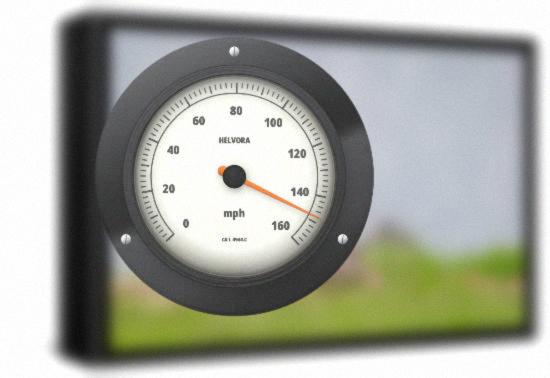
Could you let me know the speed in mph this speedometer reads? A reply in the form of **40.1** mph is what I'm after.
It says **148** mph
